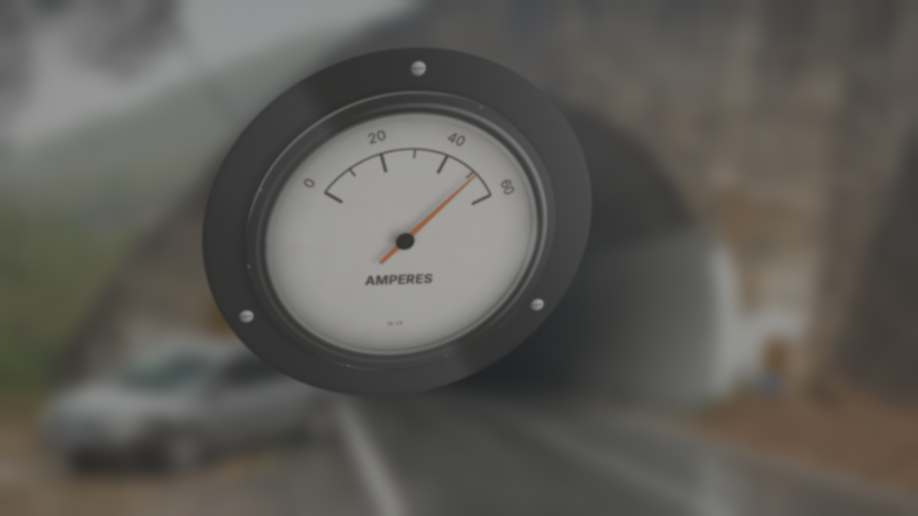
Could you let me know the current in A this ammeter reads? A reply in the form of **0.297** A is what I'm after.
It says **50** A
